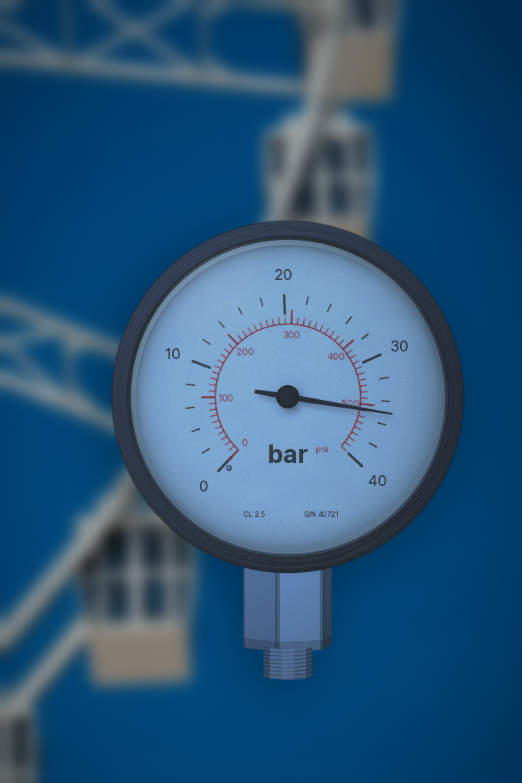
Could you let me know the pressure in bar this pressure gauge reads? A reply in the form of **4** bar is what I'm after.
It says **35** bar
